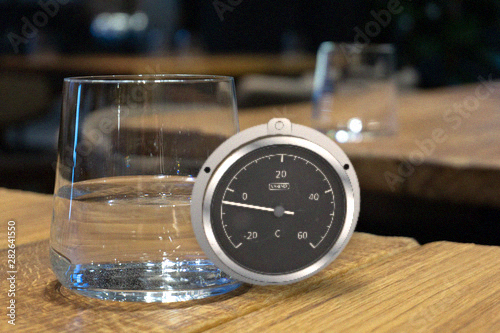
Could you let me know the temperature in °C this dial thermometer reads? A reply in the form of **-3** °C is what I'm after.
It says **-4** °C
